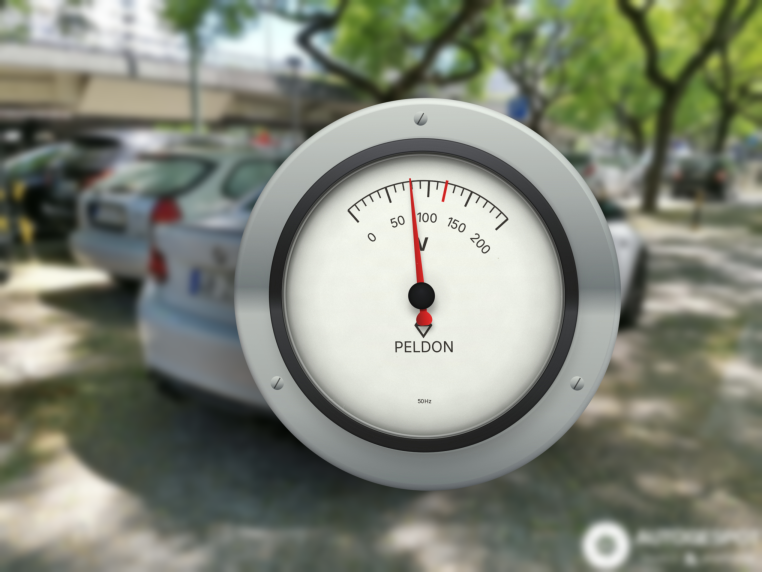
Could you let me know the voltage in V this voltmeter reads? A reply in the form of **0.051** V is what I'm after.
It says **80** V
